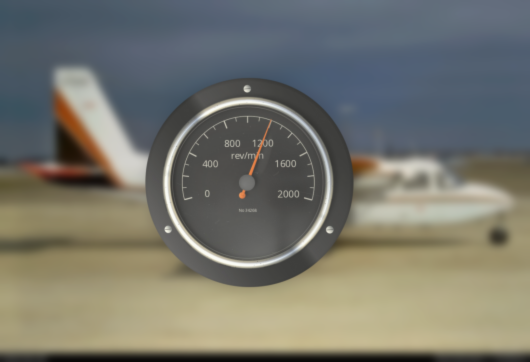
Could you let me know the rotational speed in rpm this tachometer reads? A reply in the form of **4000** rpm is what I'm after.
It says **1200** rpm
